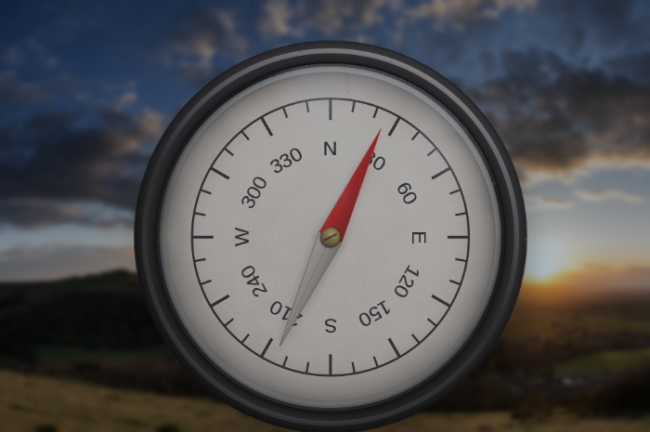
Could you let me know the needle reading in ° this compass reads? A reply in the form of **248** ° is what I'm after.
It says **25** °
